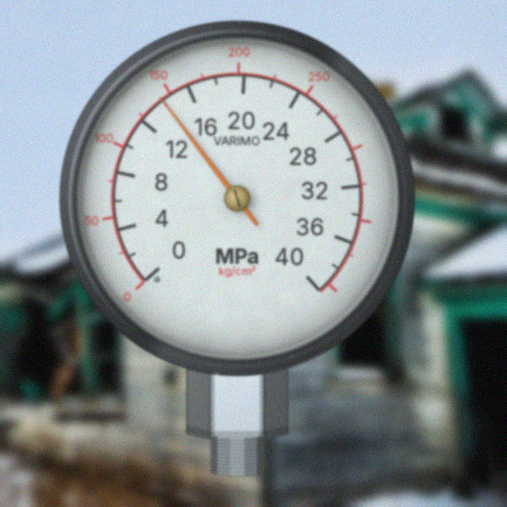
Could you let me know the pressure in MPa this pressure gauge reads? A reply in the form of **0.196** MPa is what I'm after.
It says **14** MPa
